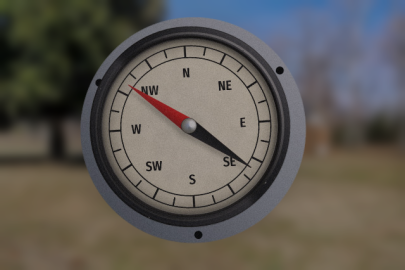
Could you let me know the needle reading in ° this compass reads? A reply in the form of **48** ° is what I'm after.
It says **307.5** °
